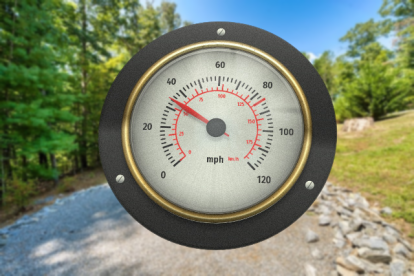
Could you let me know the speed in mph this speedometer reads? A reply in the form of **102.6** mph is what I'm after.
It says **34** mph
